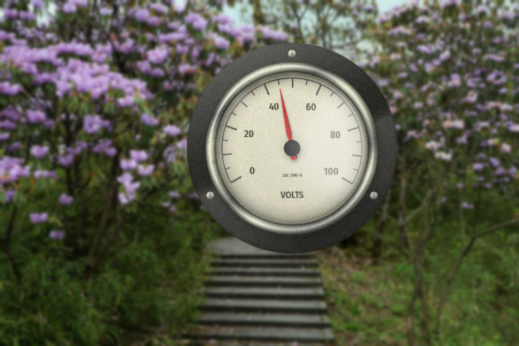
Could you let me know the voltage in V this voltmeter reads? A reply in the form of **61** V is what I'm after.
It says **45** V
